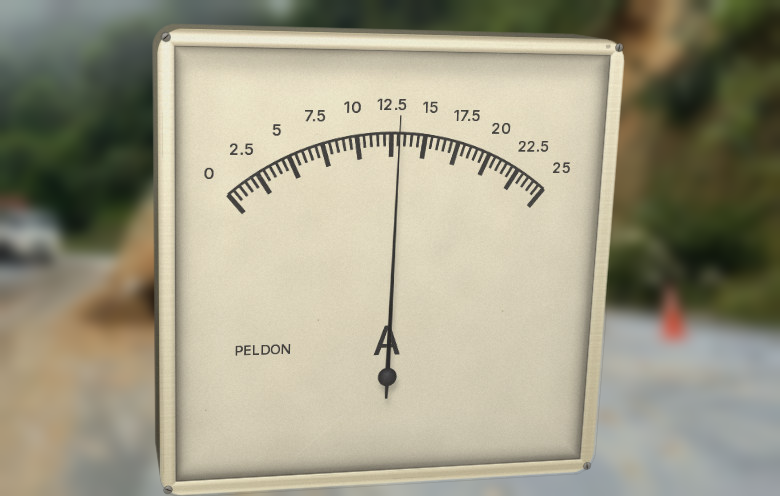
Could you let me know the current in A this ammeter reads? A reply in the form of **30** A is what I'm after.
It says **13** A
